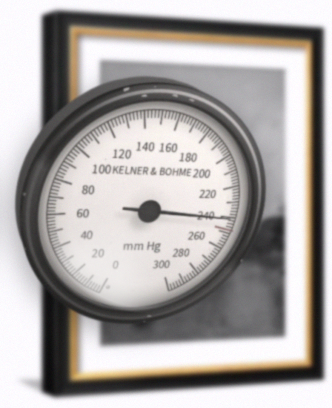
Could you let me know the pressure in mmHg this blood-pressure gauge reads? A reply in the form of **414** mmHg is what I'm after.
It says **240** mmHg
